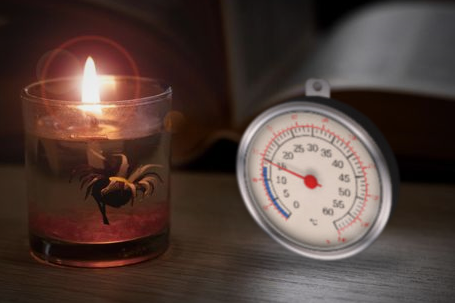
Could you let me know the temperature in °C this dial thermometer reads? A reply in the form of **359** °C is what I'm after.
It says **15** °C
